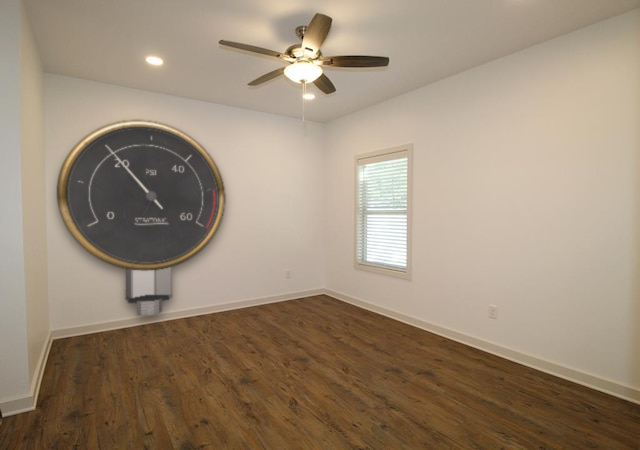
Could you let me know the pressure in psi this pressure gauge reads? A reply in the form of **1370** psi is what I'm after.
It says **20** psi
